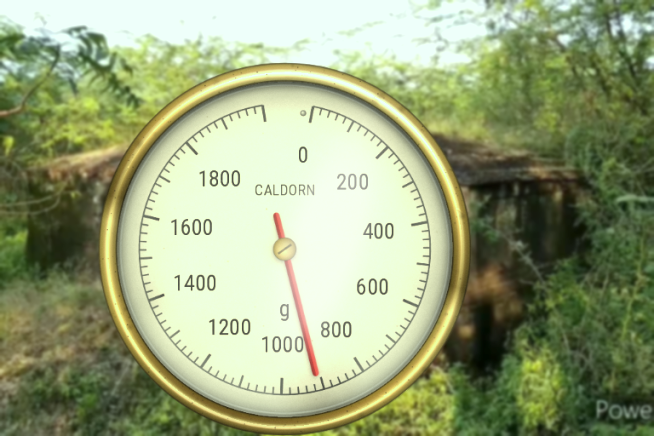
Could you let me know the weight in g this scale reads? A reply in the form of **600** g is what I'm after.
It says **910** g
